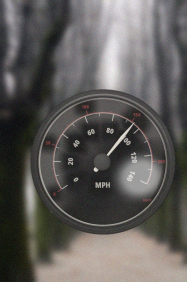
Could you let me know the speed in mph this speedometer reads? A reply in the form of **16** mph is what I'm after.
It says **95** mph
